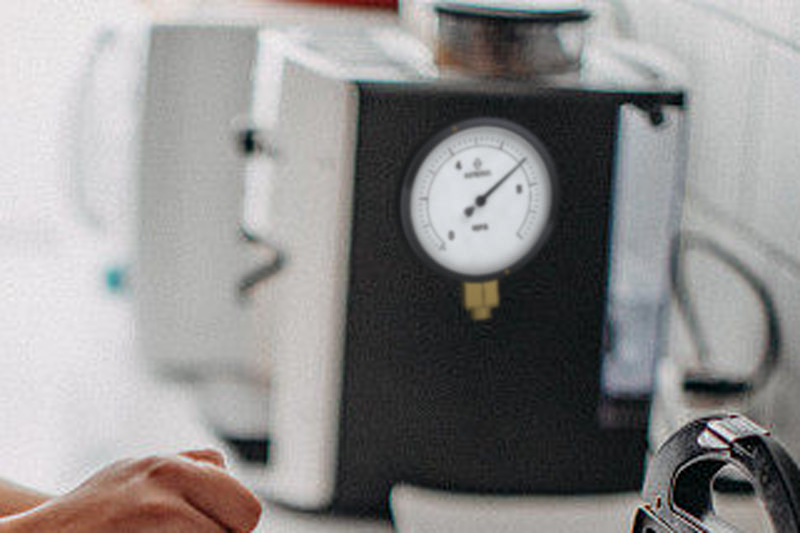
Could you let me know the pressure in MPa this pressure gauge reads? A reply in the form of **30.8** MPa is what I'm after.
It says **7** MPa
